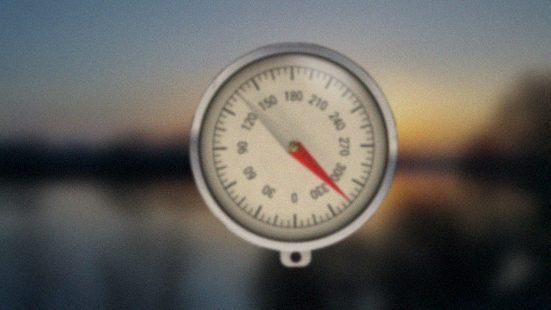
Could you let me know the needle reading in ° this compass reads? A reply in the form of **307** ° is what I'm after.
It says **315** °
